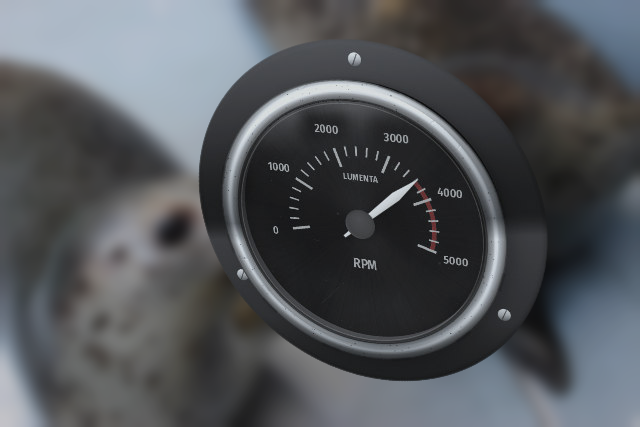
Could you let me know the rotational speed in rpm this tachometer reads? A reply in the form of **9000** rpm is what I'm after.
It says **3600** rpm
